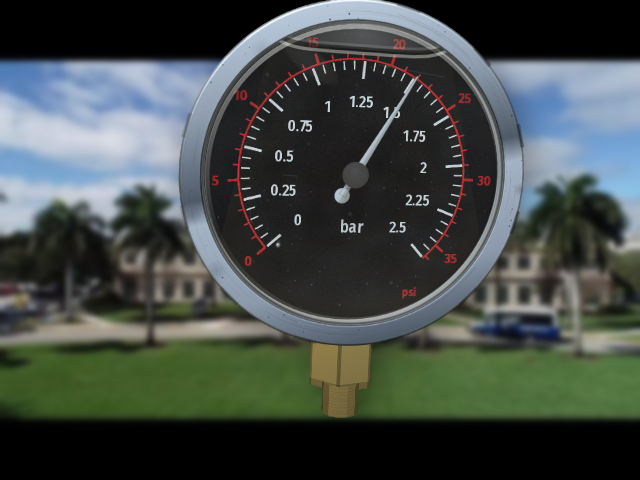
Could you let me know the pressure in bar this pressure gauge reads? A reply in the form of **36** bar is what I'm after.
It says **1.5** bar
